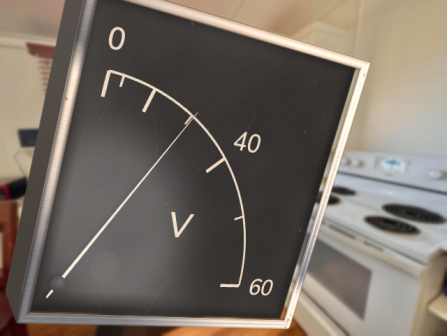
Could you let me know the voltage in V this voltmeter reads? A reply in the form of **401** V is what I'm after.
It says **30** V
